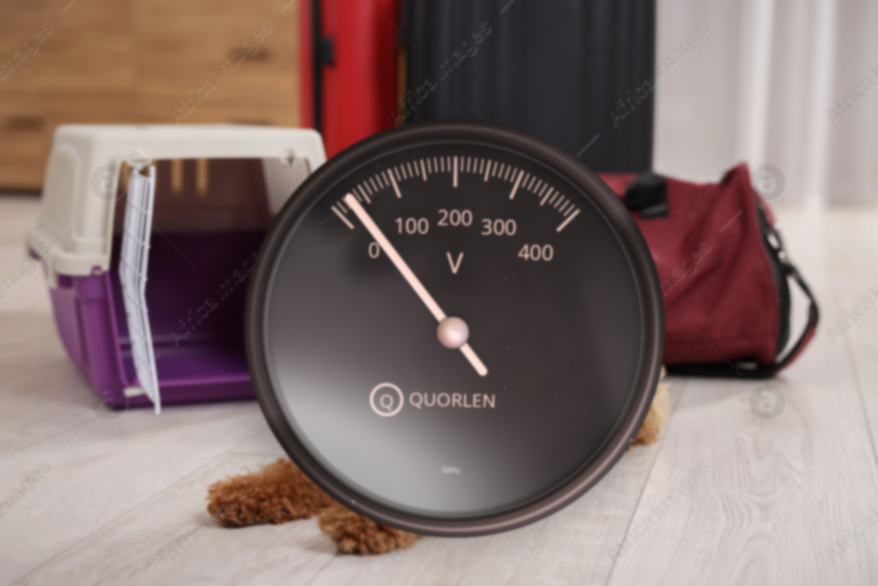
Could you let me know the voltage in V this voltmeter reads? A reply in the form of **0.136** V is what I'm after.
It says **30** V
